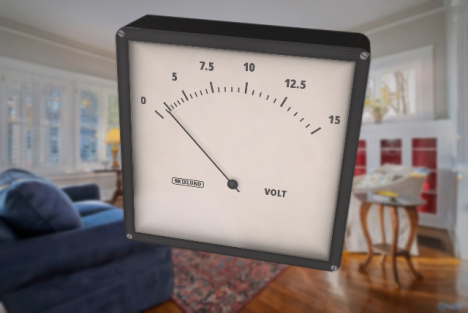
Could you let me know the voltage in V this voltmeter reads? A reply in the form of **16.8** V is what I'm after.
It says **2.5** V
